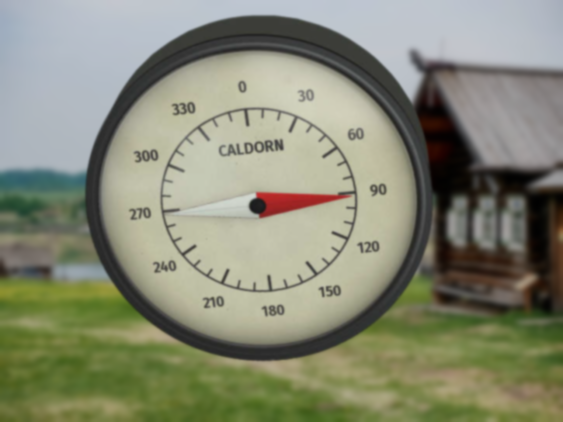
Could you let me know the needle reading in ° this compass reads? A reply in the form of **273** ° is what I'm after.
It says **90** °
